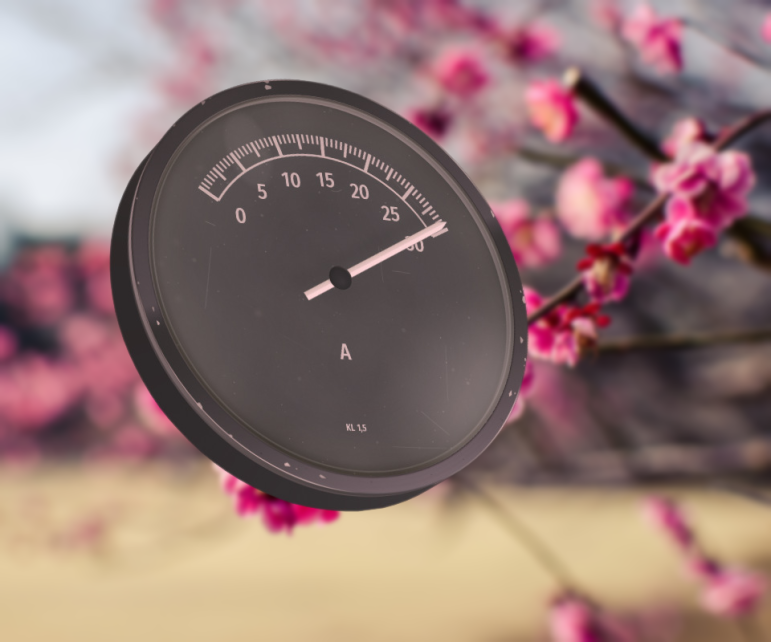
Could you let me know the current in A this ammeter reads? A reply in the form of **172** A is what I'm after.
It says **29.5** A
